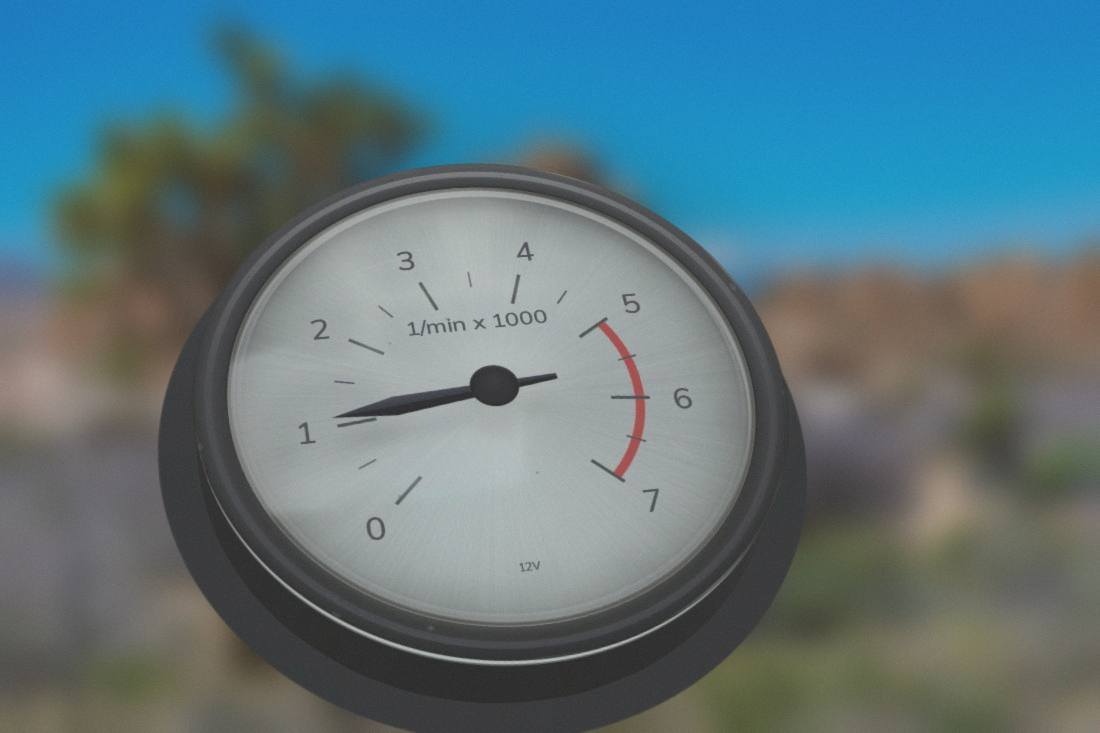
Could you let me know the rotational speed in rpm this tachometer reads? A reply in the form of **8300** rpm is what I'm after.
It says **1000** rpm
